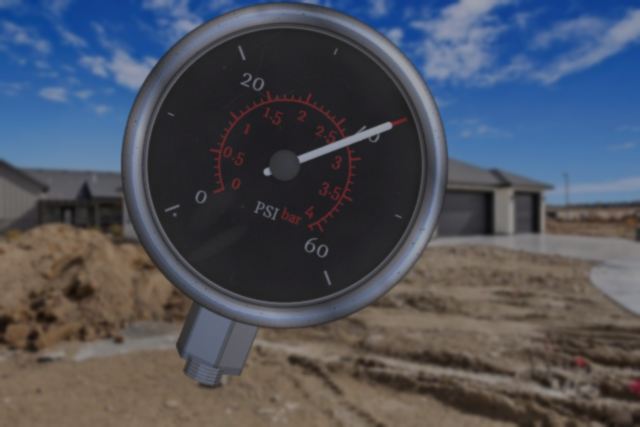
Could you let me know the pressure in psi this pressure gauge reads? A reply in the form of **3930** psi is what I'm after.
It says **40** psi
